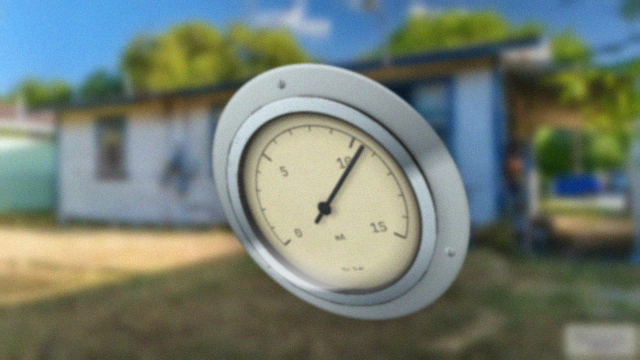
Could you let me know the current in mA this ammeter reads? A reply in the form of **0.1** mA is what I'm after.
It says **10.5** mA
